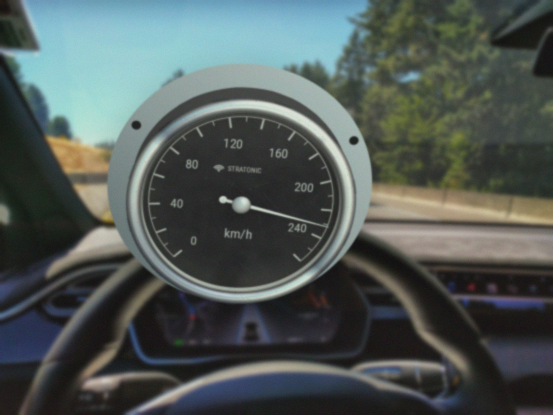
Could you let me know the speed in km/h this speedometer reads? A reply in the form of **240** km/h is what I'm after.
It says **230** km/h
